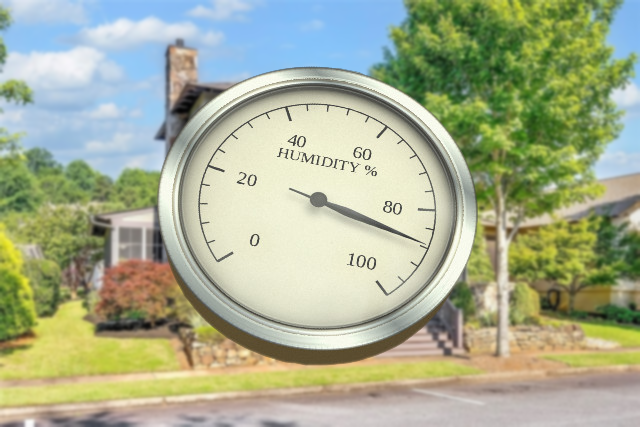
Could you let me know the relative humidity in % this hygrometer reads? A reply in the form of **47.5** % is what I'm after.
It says **88** %
